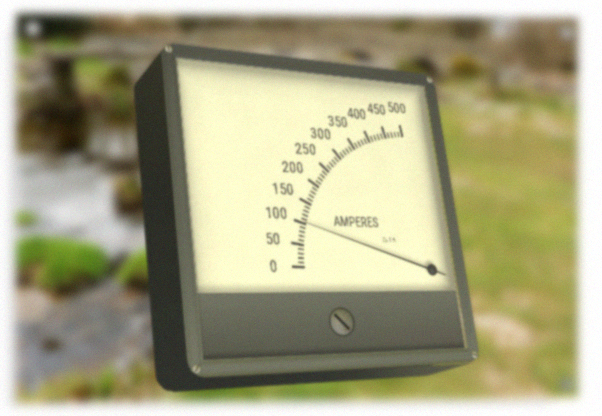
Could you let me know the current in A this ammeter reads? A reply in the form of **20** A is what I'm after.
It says **100** A
